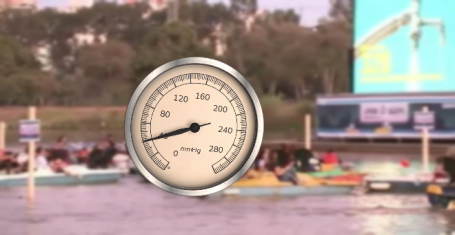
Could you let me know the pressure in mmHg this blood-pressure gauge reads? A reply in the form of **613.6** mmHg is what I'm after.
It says **40** mmHg
